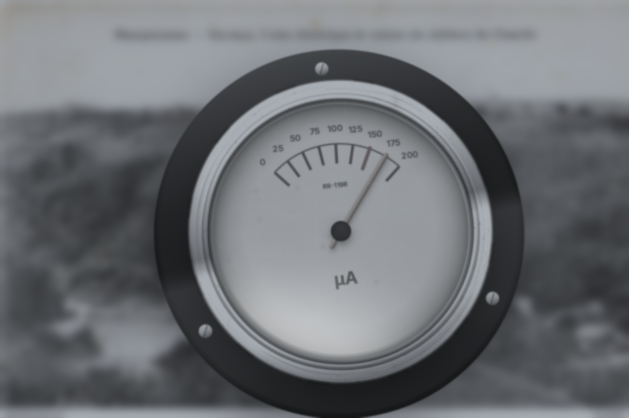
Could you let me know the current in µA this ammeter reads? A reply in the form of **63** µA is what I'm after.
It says **175** µA
